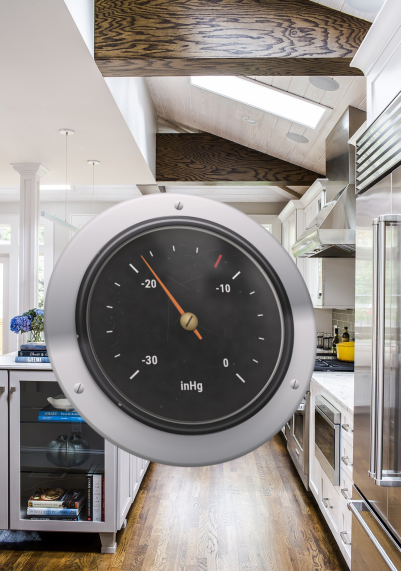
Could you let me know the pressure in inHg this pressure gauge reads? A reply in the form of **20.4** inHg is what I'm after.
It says **-19** inHg
